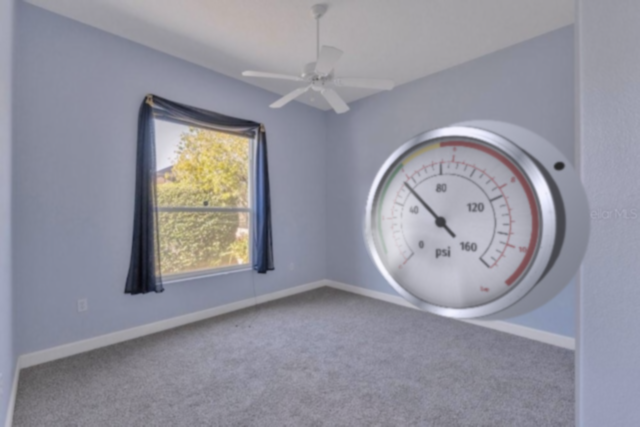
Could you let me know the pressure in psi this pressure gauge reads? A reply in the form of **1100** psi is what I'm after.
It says **55** psi
